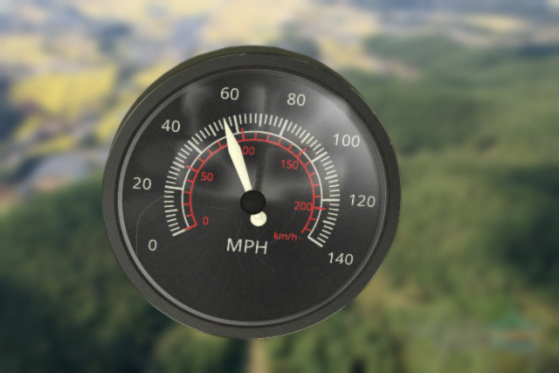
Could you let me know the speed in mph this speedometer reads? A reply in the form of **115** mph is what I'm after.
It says **56** mph
